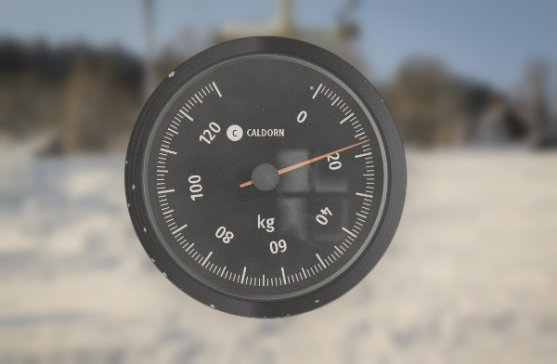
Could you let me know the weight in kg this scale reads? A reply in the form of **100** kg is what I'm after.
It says **17** kg
